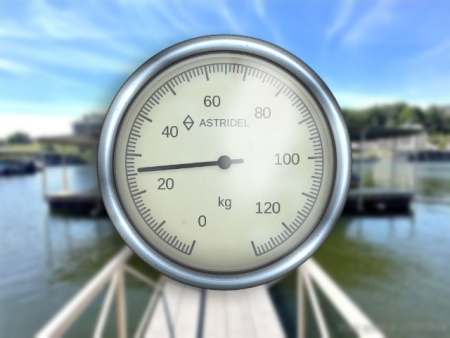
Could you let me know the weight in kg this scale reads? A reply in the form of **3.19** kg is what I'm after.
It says **26** kg
